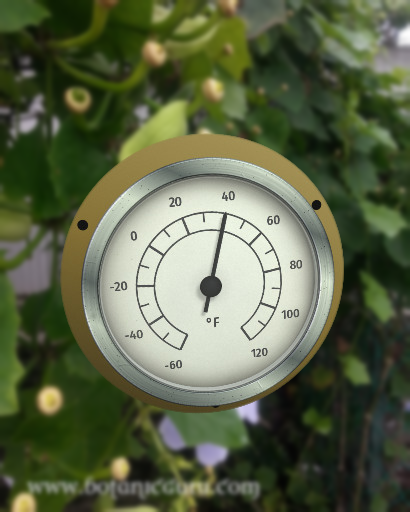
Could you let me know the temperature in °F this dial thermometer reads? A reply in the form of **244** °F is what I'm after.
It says **40** °F
